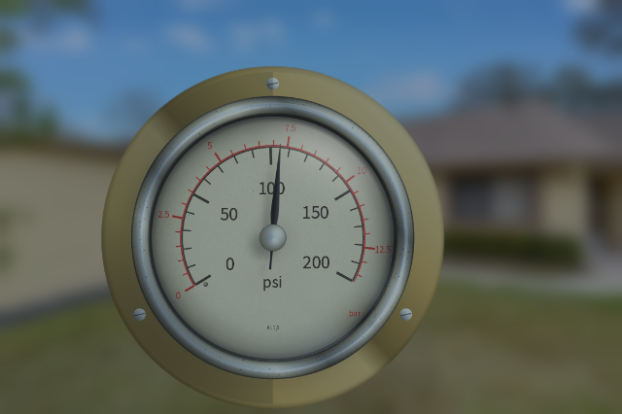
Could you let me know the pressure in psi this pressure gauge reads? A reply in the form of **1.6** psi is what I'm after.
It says **105** psi
